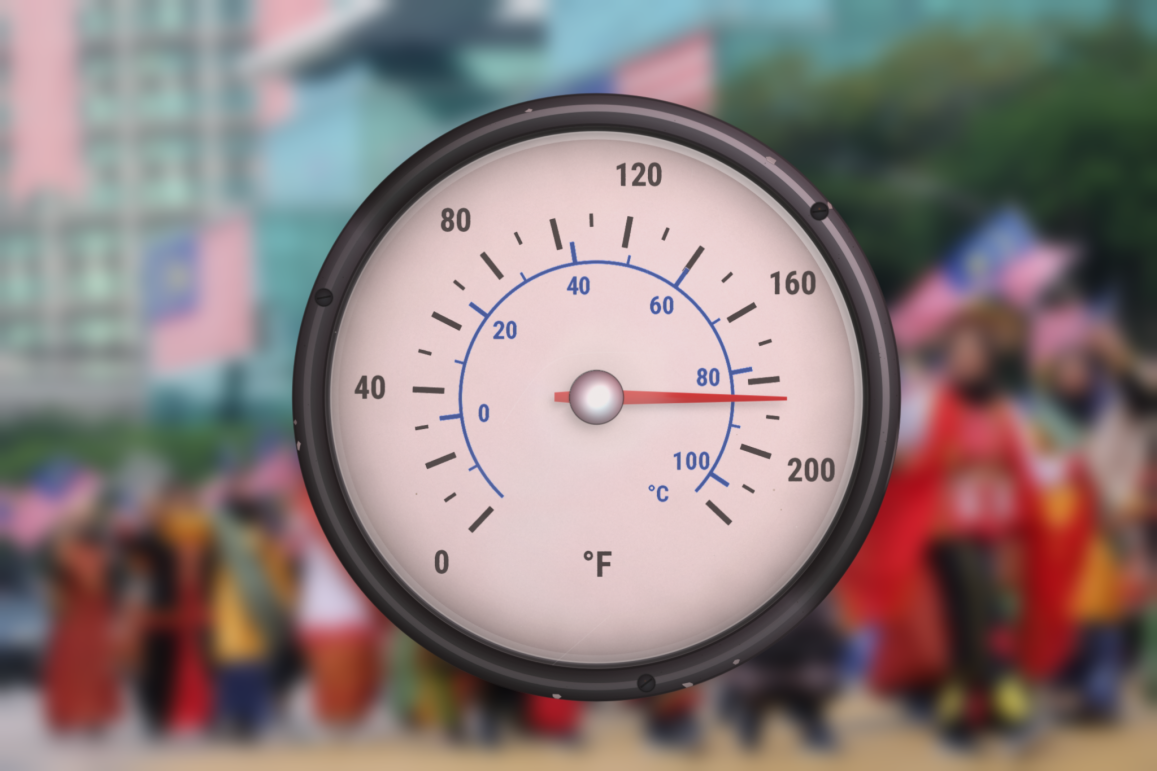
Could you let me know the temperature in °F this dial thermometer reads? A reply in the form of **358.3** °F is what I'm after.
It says **185** °F
